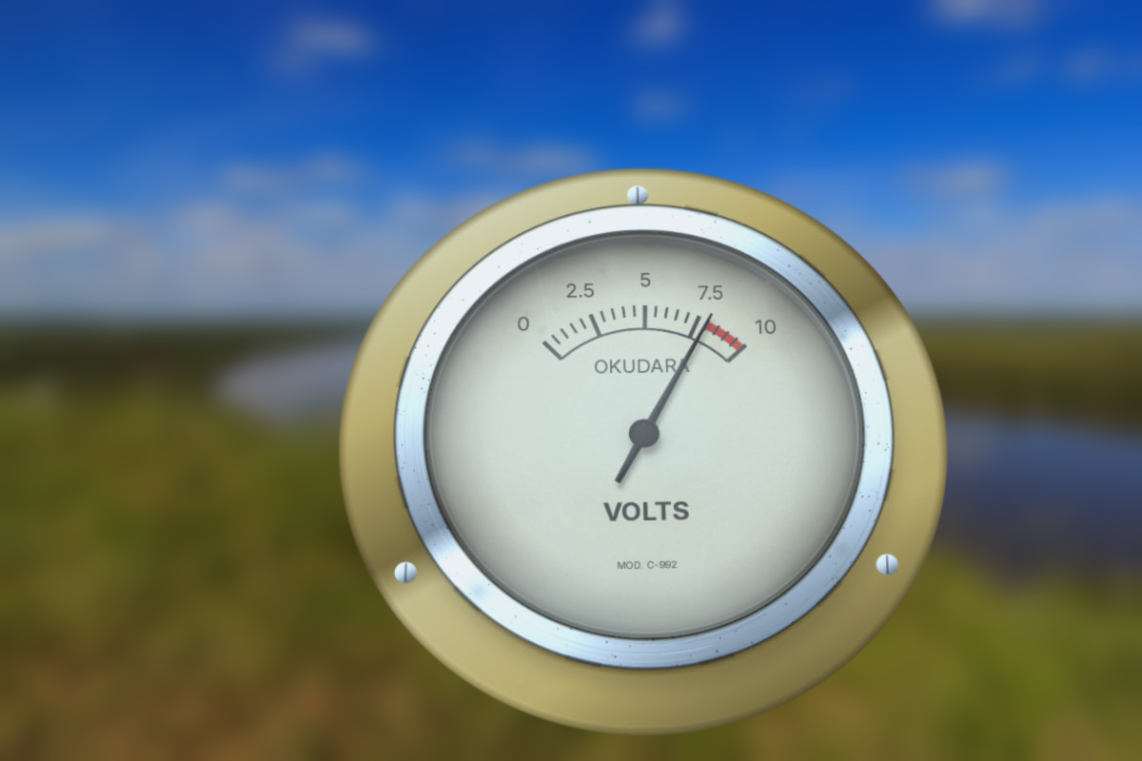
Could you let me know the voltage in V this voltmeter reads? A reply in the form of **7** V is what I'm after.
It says **8** V
